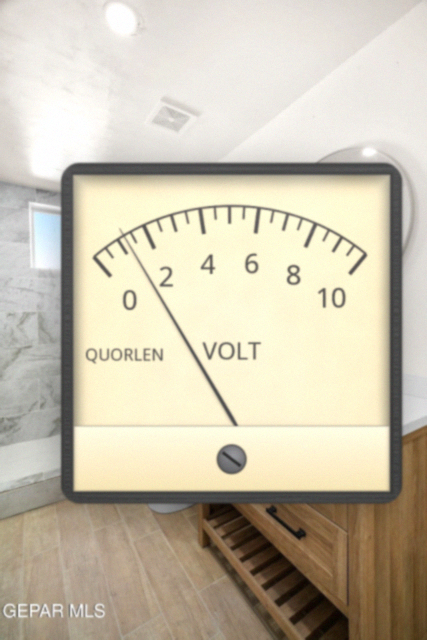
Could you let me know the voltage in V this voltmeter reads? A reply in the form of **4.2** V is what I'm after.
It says **1.25** V
